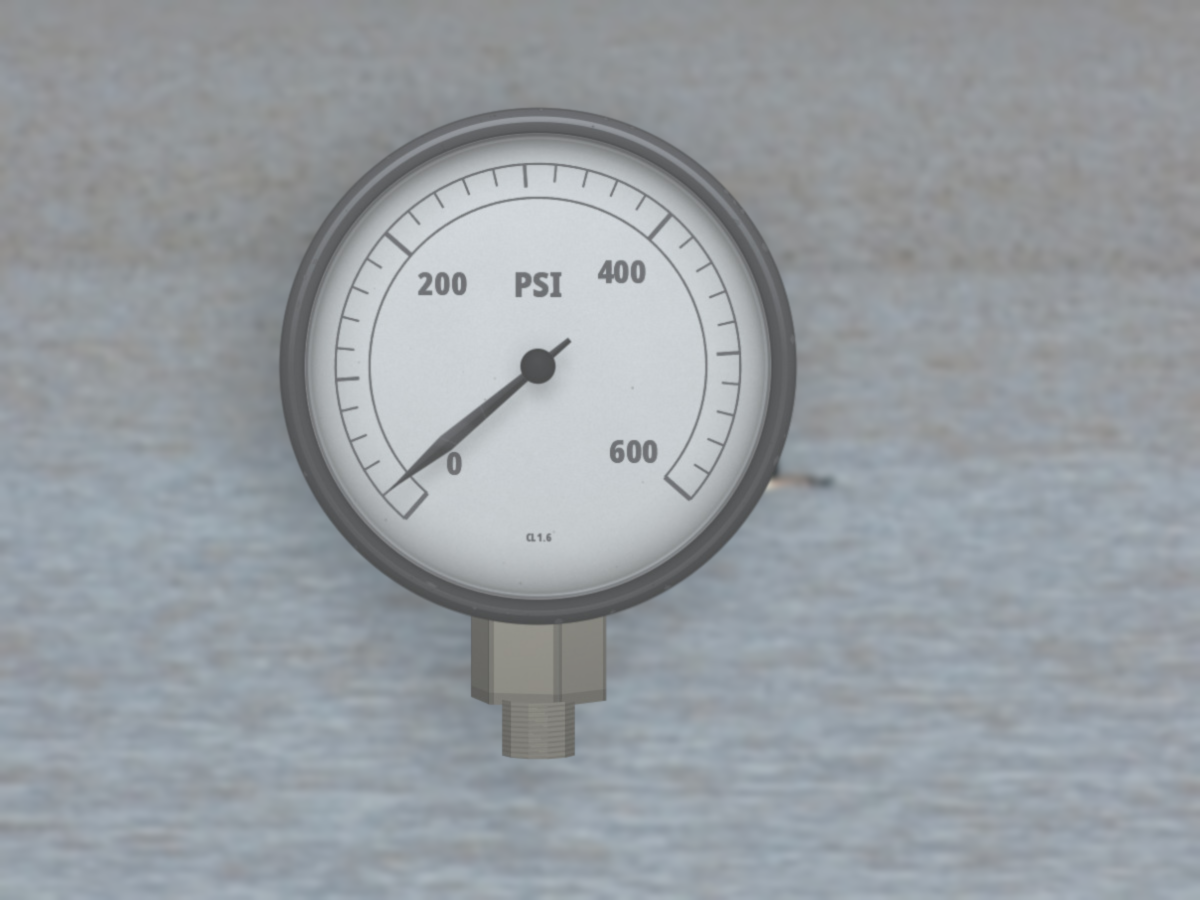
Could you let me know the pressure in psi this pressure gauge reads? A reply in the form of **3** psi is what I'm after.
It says **20** psi
